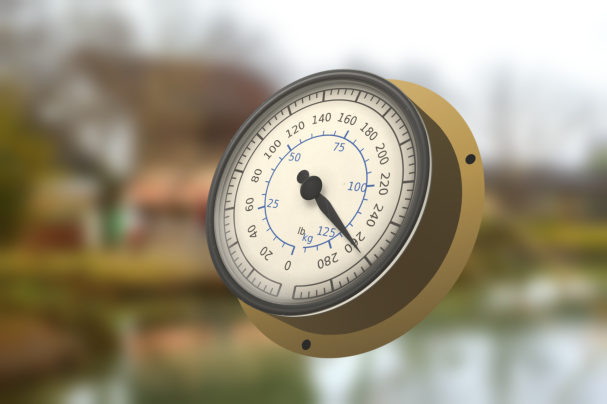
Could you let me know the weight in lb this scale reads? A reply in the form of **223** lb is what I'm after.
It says **260** lb
